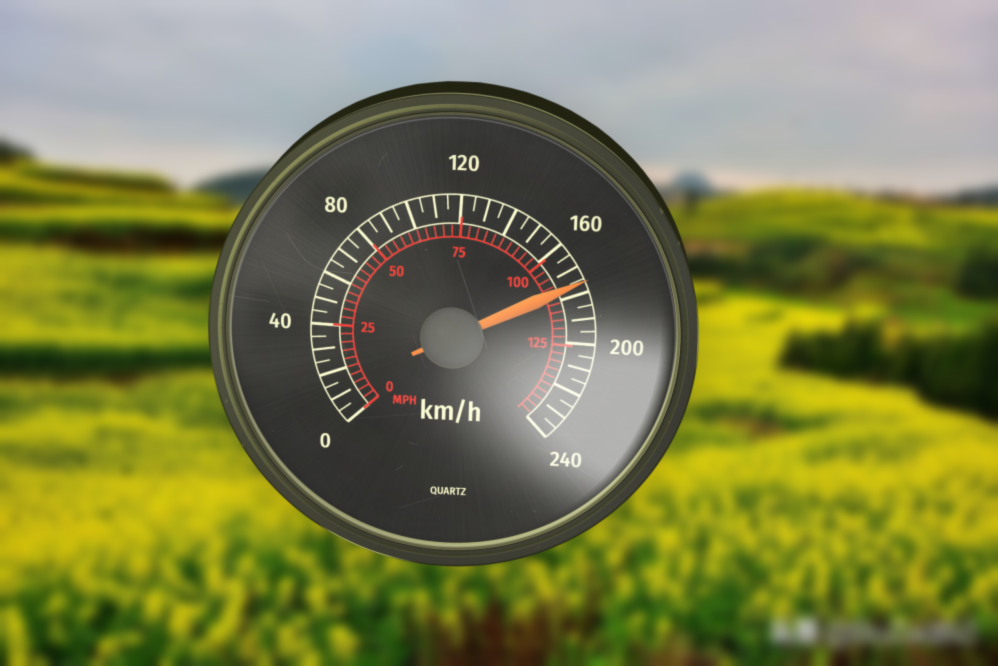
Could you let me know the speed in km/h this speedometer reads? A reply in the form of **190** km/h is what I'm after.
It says **175** km/h
